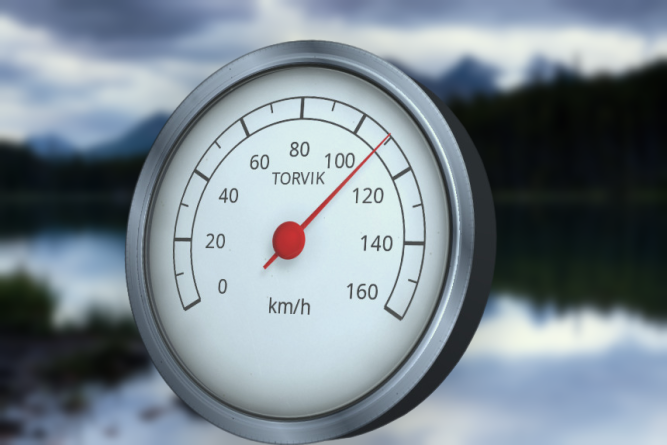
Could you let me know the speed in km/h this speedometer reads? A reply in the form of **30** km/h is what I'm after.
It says **110** km/h
